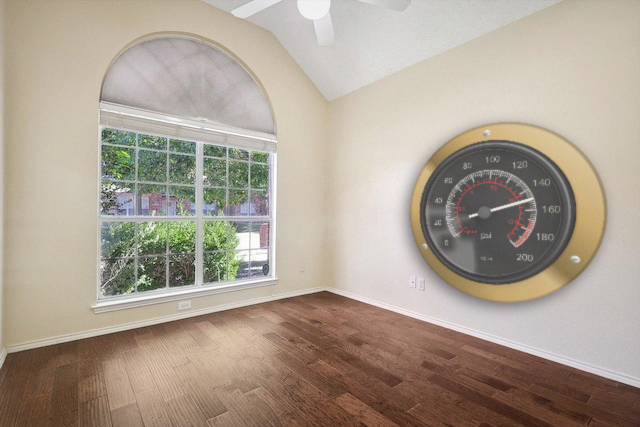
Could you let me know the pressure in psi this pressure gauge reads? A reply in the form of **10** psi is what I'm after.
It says **150** psi
